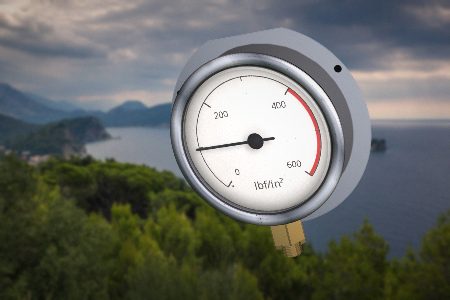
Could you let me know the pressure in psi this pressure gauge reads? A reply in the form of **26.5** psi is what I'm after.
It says **100** psi
